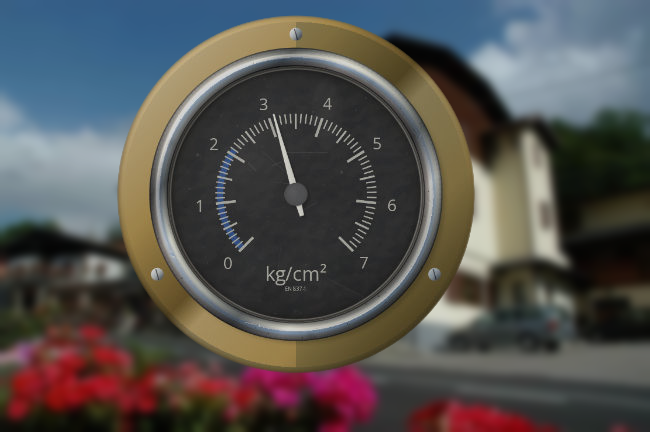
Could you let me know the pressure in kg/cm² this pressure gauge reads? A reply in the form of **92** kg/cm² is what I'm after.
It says **3.1** kg/cm²
